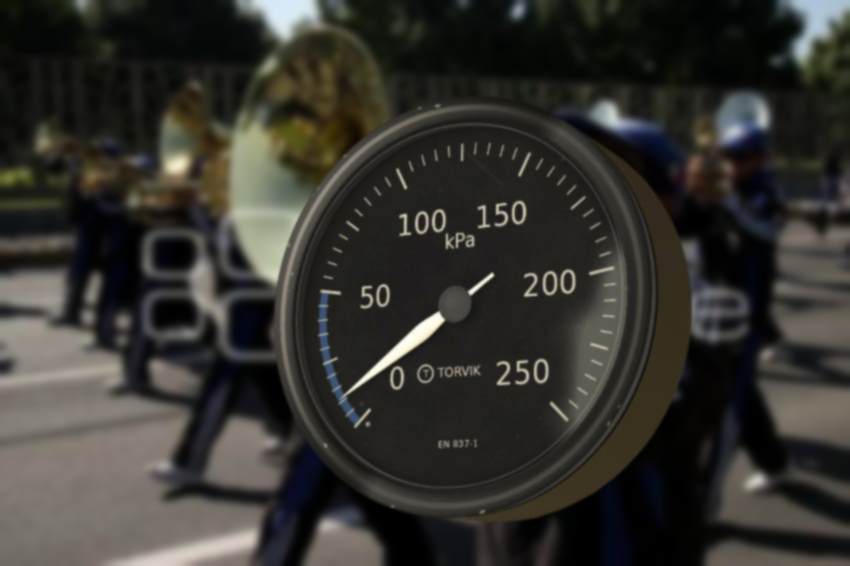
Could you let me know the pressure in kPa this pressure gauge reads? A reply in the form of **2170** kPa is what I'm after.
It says **10** kPa
